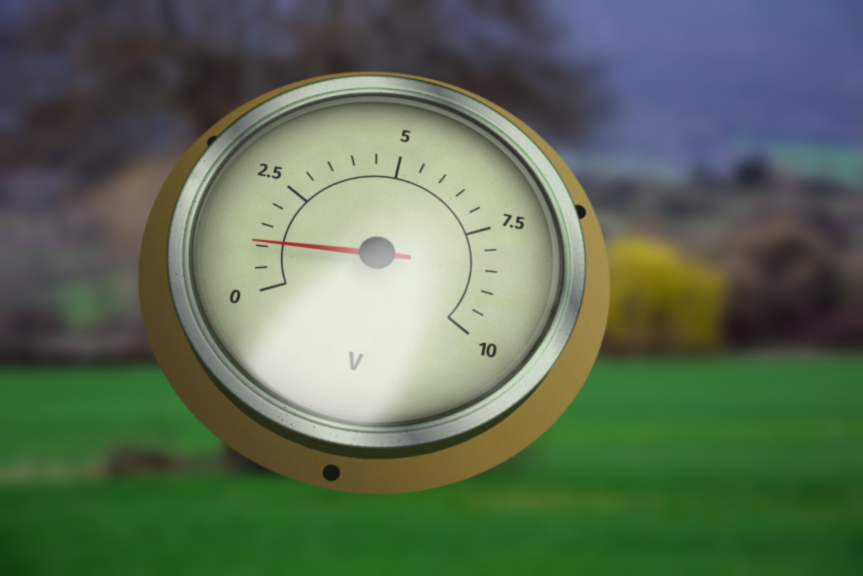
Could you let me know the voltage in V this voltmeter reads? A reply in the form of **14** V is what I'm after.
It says **1** V
